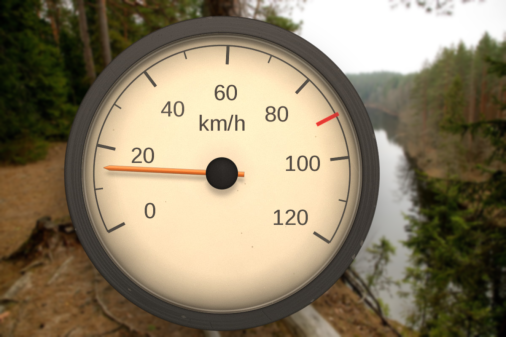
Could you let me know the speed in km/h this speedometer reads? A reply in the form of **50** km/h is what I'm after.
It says **15** km/h
